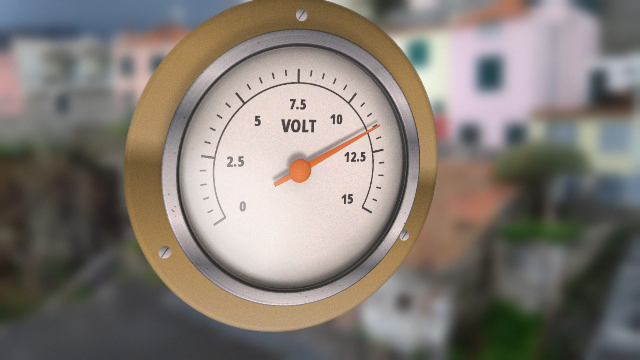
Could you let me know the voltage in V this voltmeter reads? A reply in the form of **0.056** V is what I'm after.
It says **11.5** V
